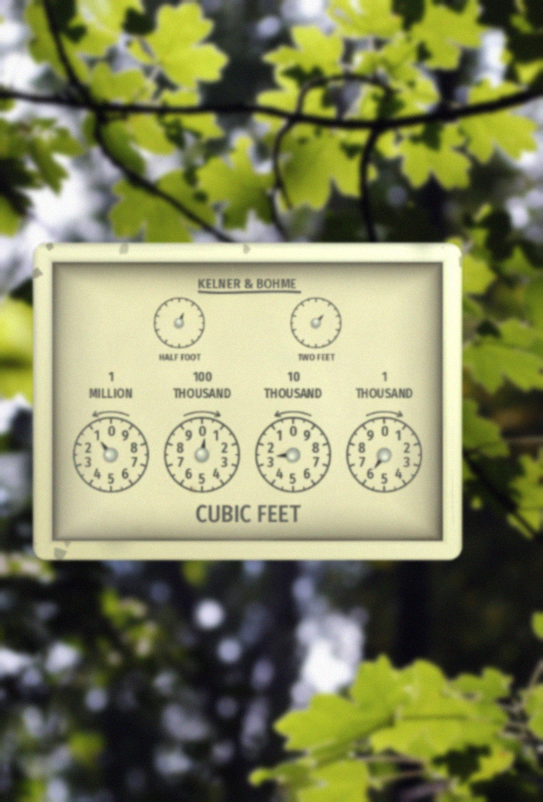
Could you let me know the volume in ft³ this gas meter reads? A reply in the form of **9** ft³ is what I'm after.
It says **102600** ft³
